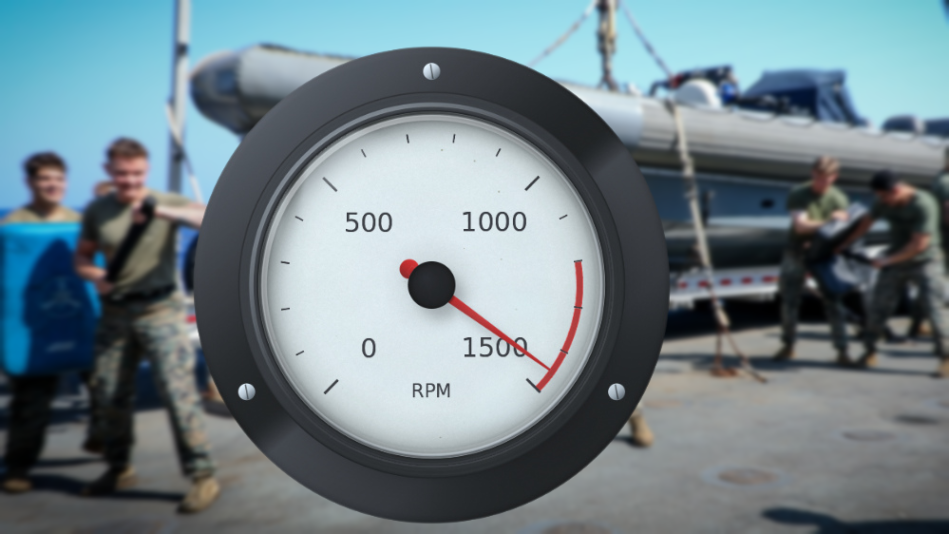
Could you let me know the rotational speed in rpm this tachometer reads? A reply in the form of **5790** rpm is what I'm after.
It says **1450** rpm
